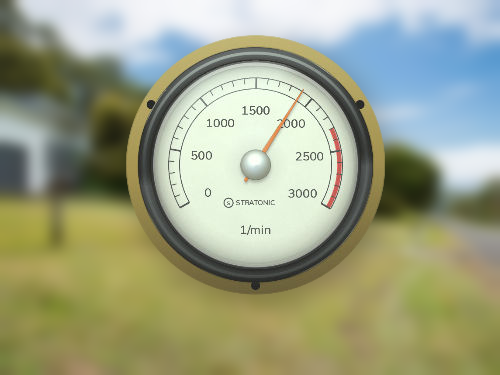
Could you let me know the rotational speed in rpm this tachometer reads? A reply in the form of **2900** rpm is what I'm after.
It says **1900** rpm
